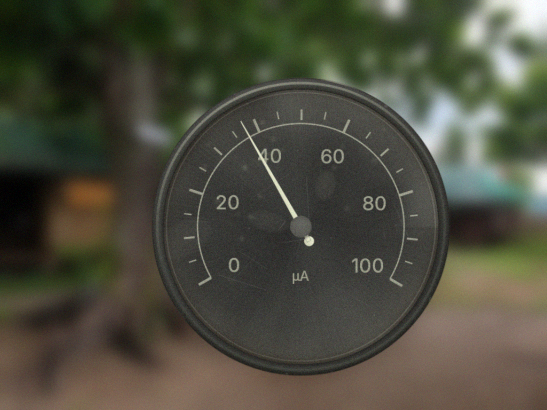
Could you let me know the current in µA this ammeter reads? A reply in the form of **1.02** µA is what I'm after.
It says **37.5** µA
